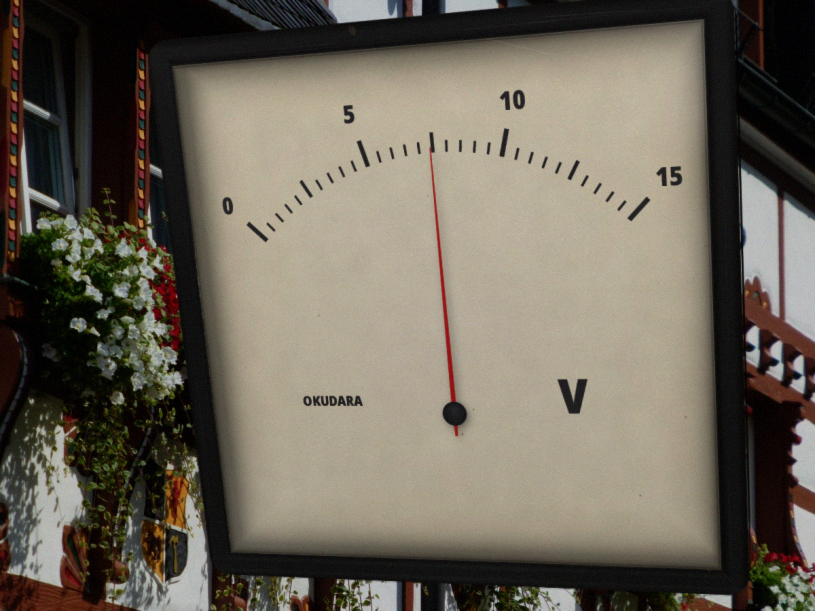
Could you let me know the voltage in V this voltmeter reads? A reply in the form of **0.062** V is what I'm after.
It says **7.5** V
